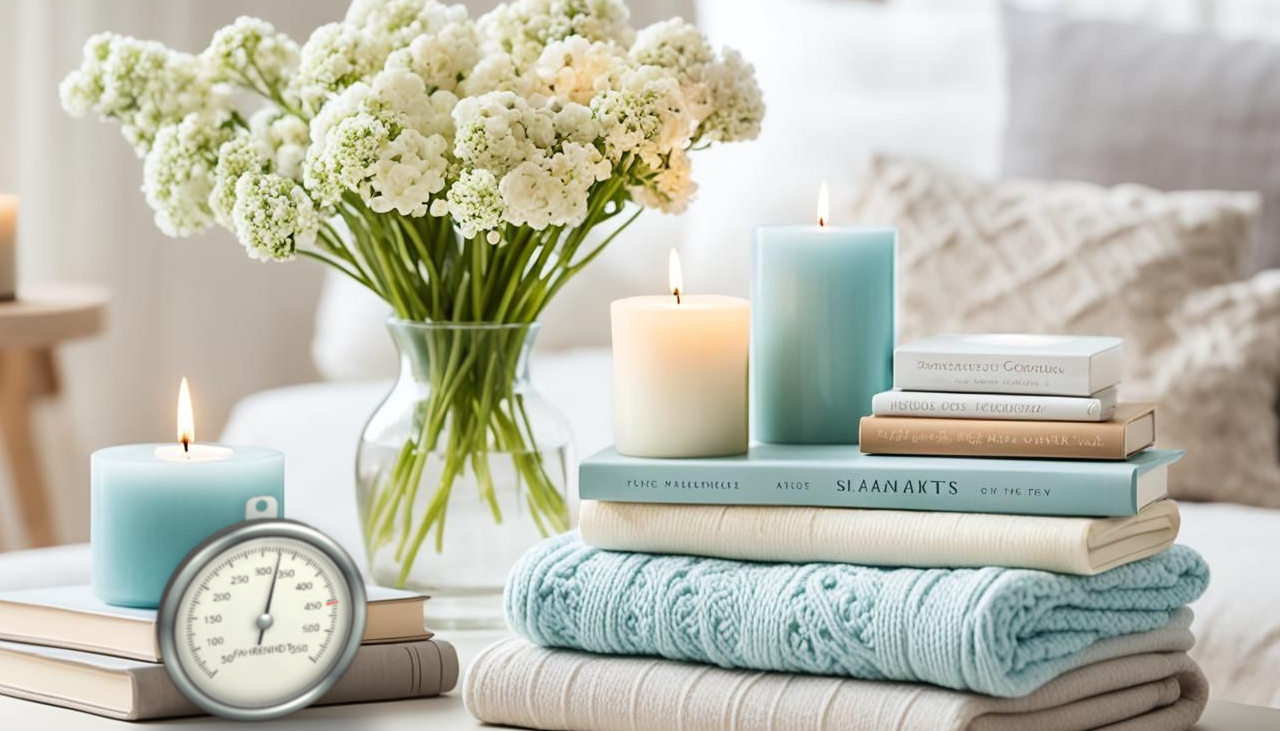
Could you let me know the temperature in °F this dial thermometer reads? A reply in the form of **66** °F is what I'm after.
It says **325** °F
